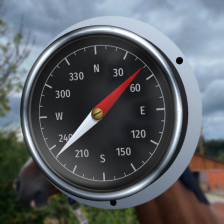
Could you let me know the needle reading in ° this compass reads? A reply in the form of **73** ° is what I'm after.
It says **50** °
